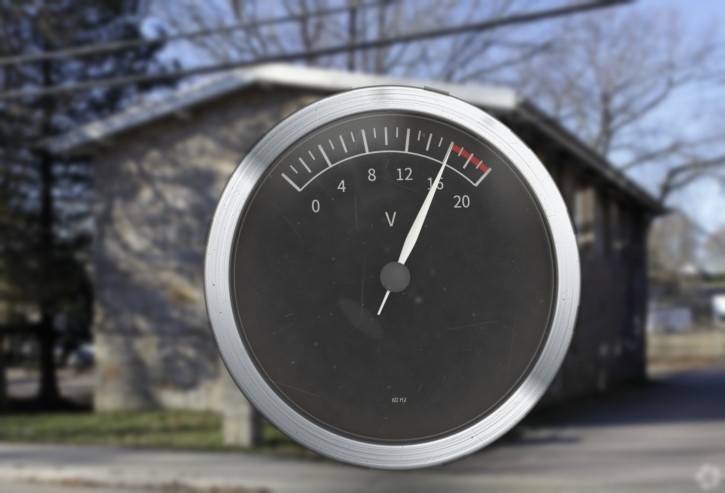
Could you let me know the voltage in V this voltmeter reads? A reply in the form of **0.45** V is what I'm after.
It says **16** V
